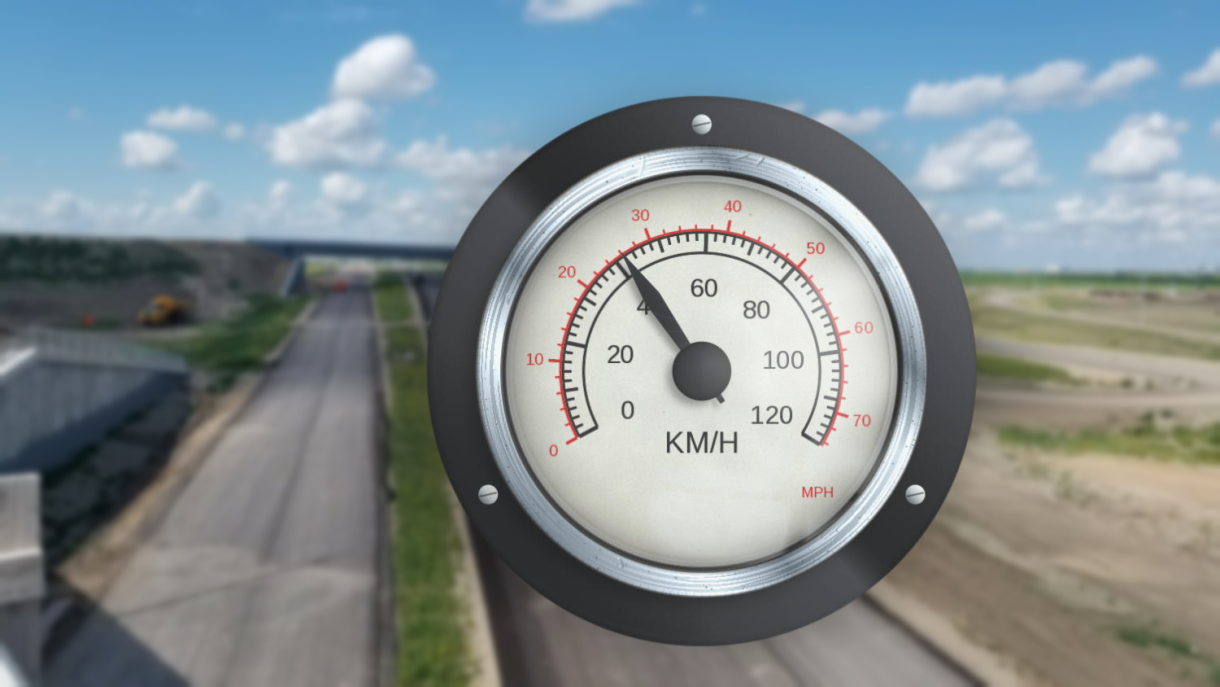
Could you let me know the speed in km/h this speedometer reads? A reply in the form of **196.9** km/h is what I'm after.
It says **42** km/h
